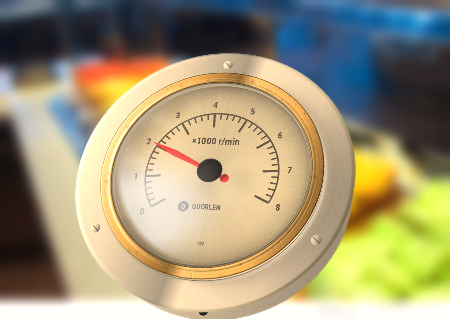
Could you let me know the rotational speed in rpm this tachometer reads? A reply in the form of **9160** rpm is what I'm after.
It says **2000** rpm
